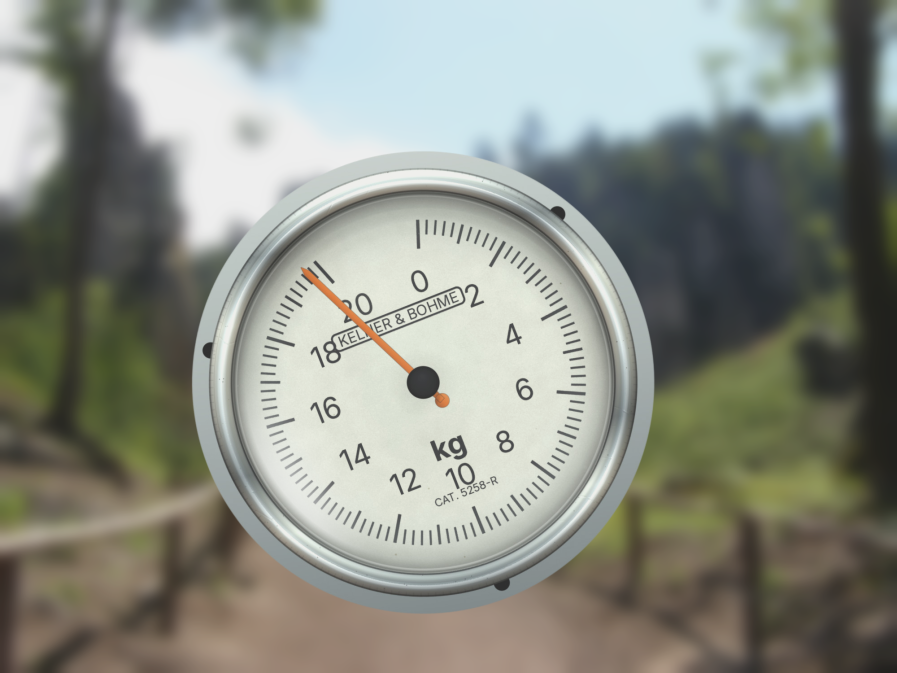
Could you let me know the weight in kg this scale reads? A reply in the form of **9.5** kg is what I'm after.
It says **19.7** kg
